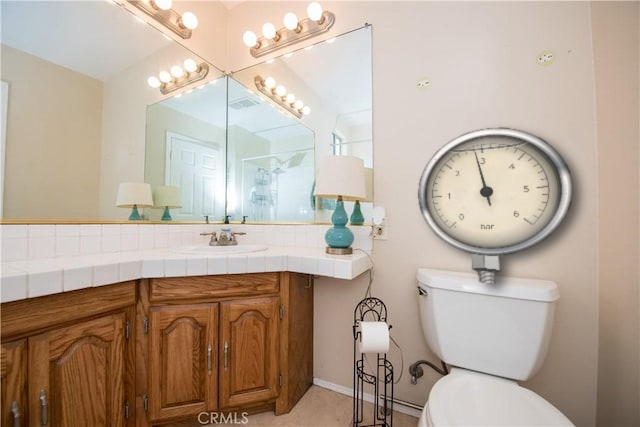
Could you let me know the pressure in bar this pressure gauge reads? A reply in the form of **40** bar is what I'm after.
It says **2.8** bar
